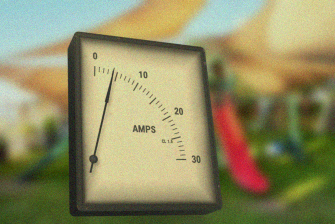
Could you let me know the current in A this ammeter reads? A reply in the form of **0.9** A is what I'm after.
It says **4** A
